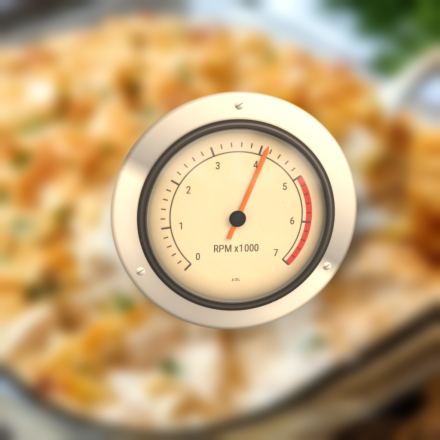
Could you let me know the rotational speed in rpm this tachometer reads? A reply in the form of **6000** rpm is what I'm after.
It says **4100** rpm
